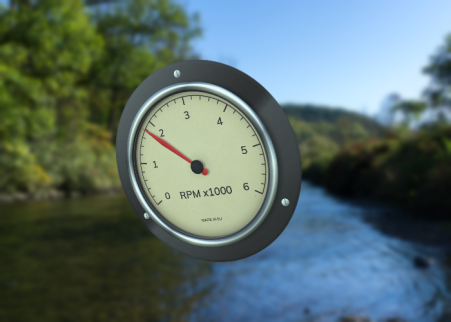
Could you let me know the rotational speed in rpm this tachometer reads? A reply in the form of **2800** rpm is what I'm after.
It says **1800** rpm
